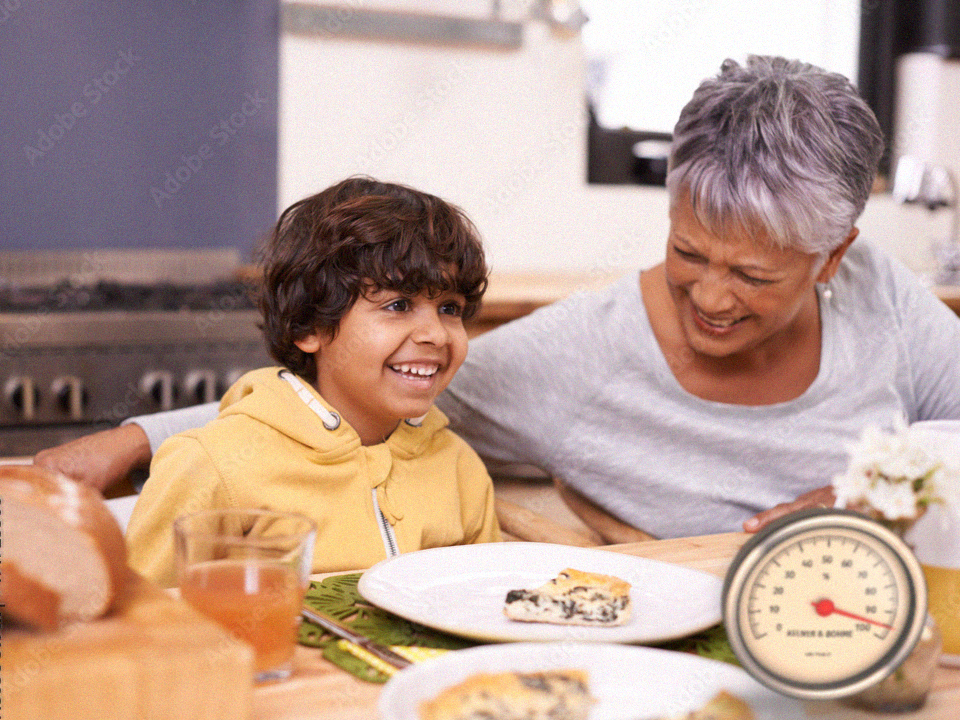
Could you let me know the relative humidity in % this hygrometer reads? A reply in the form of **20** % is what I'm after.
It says **95** %
